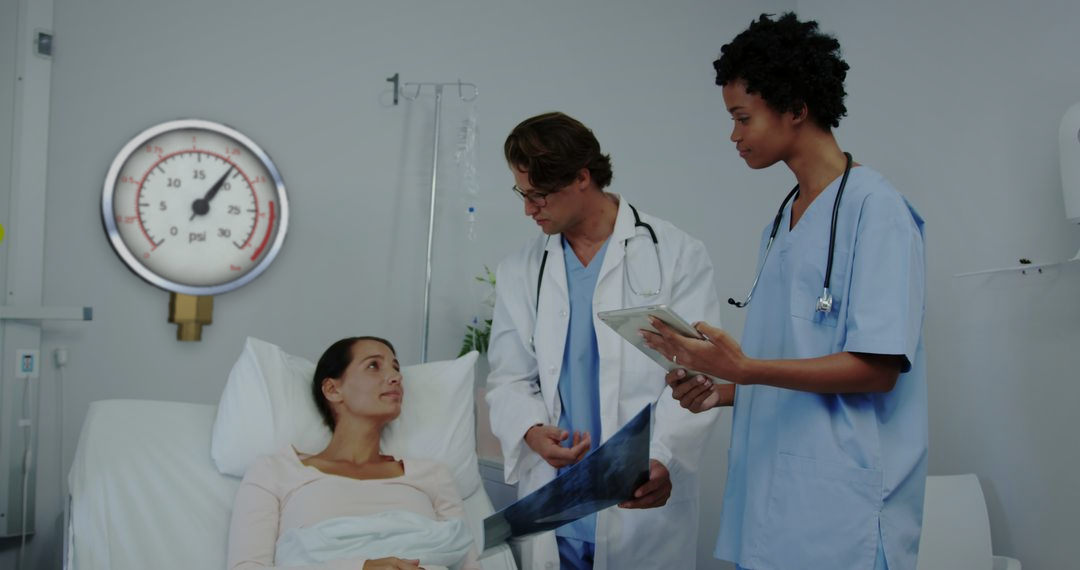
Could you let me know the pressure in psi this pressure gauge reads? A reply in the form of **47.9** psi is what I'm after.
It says **19** psi
